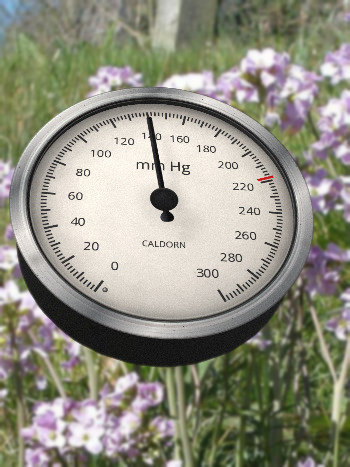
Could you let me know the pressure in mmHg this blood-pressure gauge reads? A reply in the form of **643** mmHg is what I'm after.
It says **140** mmHg
